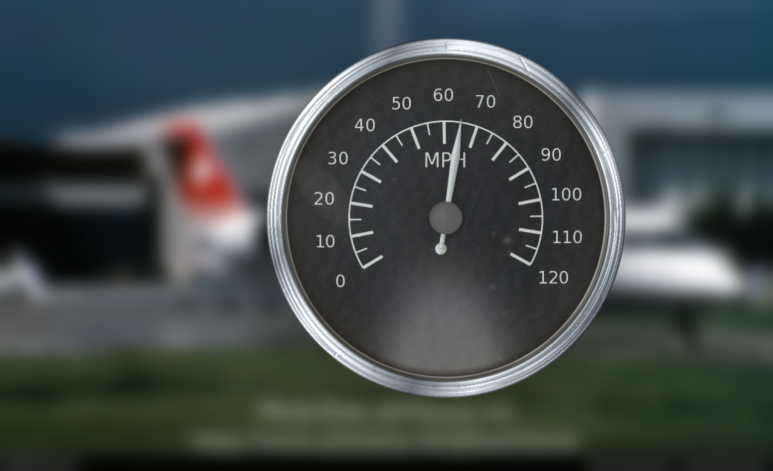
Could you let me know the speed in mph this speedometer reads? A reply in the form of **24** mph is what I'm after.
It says **65** mph
